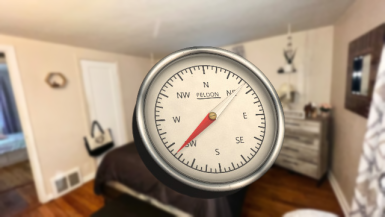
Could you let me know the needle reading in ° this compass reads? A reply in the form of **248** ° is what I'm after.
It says **230** °
